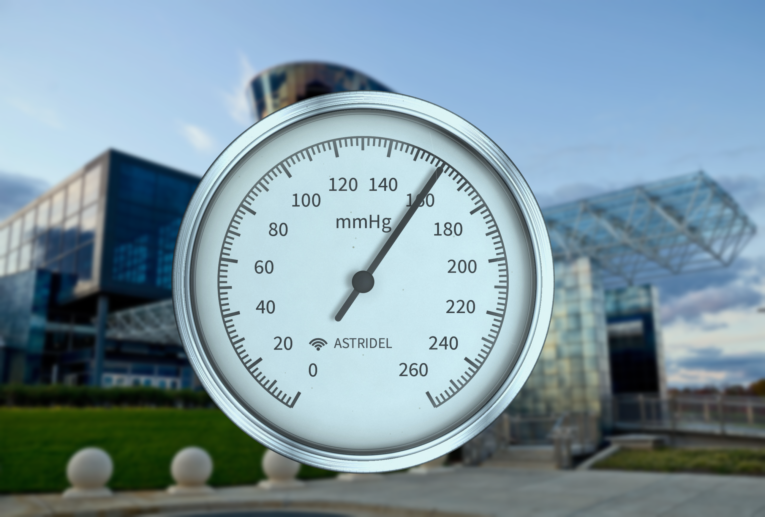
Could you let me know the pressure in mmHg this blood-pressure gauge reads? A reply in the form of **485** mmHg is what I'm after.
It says **160** mmHg
